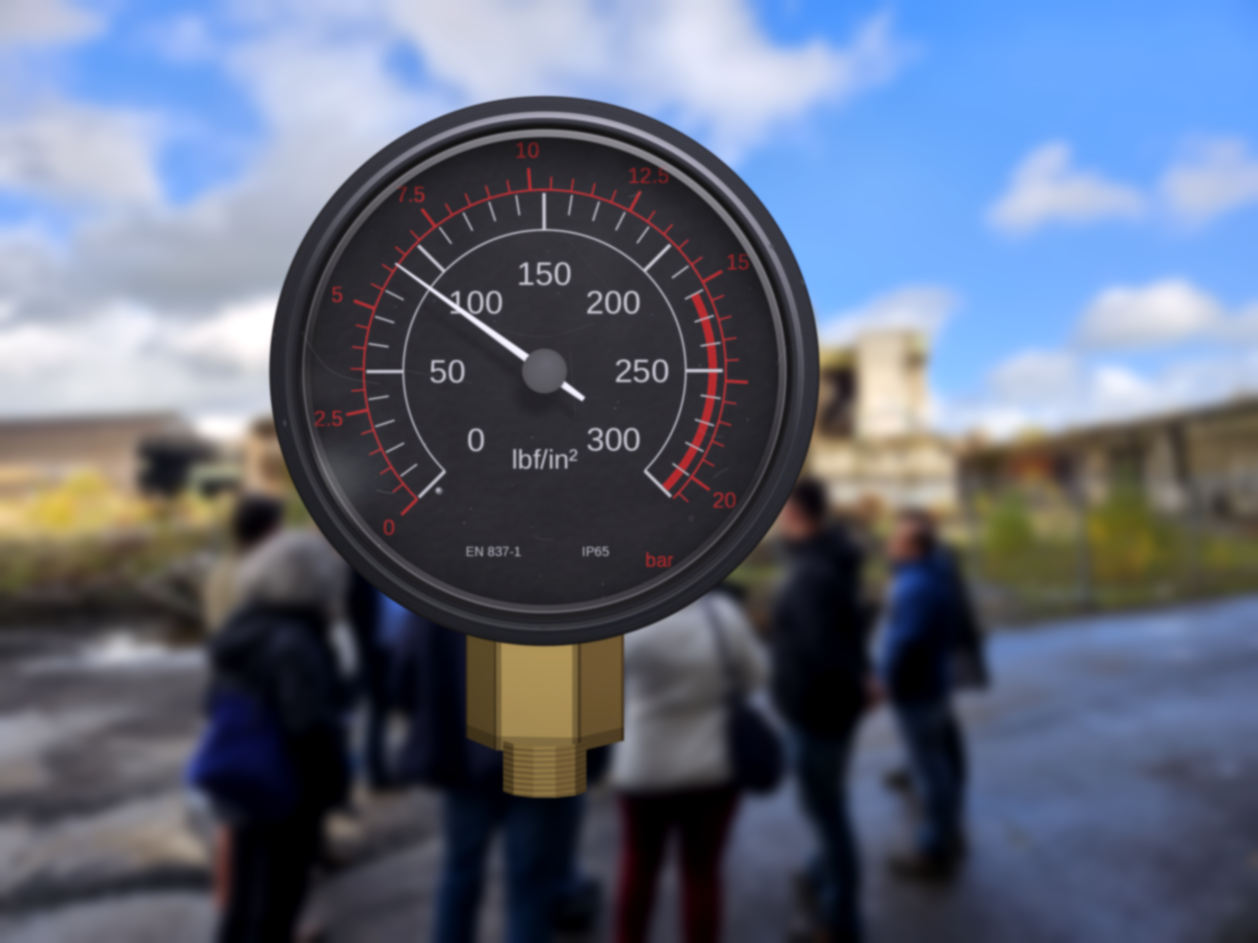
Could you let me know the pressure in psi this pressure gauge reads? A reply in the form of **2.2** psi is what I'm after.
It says **90** psi
